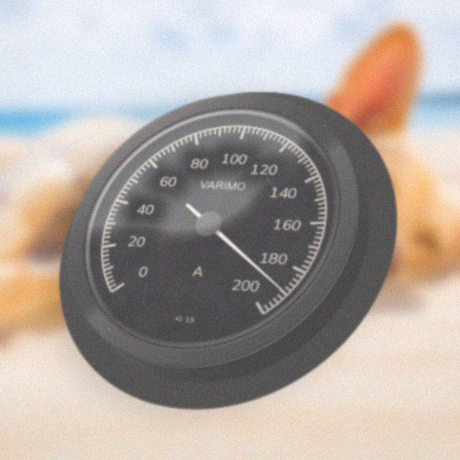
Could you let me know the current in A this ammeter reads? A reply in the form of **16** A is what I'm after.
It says **190** A
